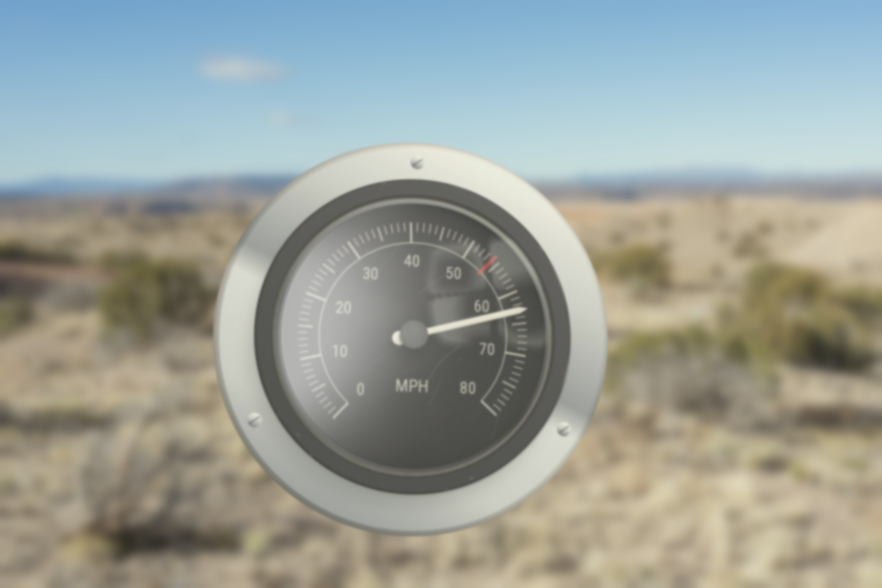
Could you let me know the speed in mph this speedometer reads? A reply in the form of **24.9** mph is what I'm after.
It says **63** mph
